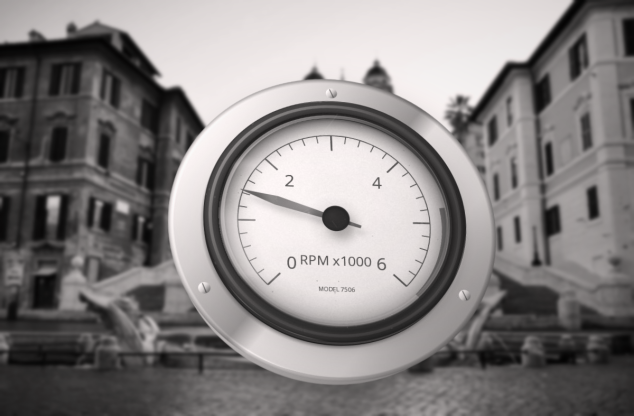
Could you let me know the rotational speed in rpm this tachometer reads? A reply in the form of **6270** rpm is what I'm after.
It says **1400** rpm
